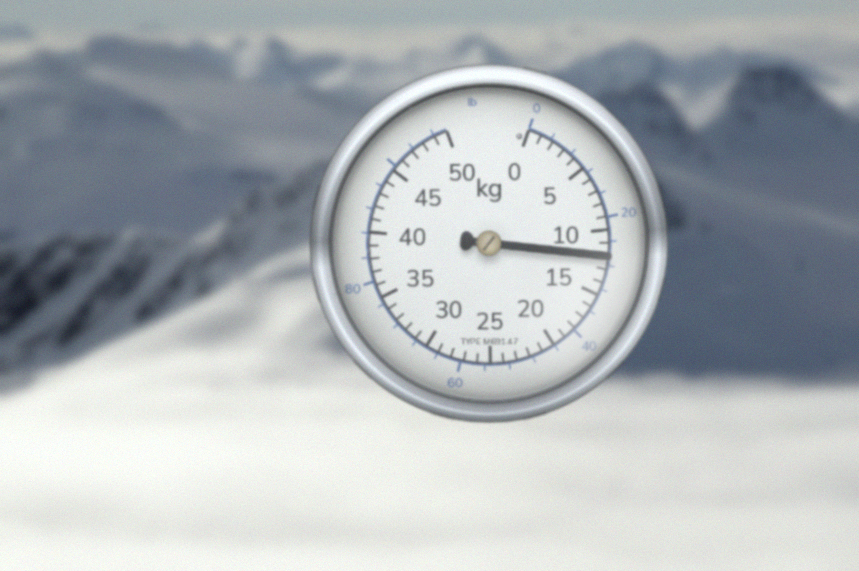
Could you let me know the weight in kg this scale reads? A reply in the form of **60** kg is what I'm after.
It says **12** kg
